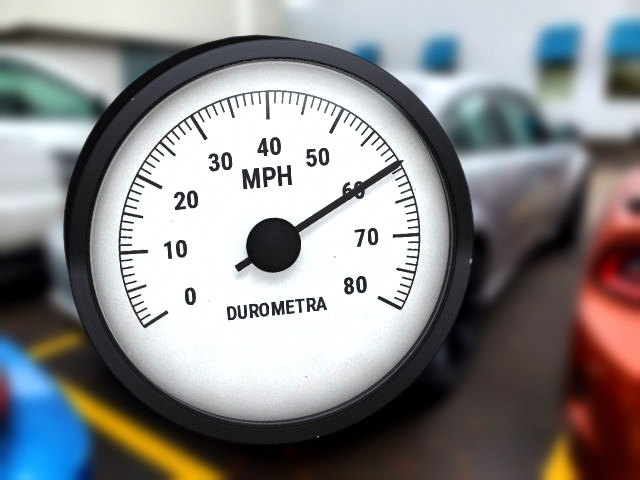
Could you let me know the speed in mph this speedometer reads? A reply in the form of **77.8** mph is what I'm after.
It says **60** mph
